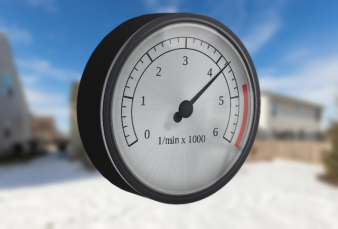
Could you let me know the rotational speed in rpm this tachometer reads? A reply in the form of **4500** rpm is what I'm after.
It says **4200** rpm
